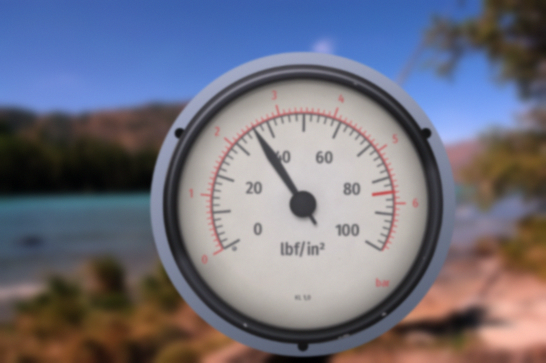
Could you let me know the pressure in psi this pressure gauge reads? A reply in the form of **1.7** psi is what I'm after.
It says **36** psi
